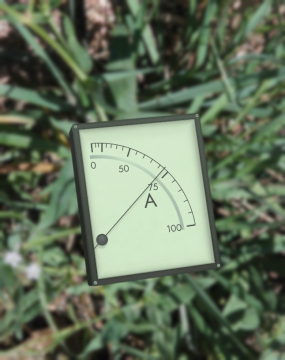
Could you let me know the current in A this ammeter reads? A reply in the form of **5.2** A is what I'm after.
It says **72.5** A
